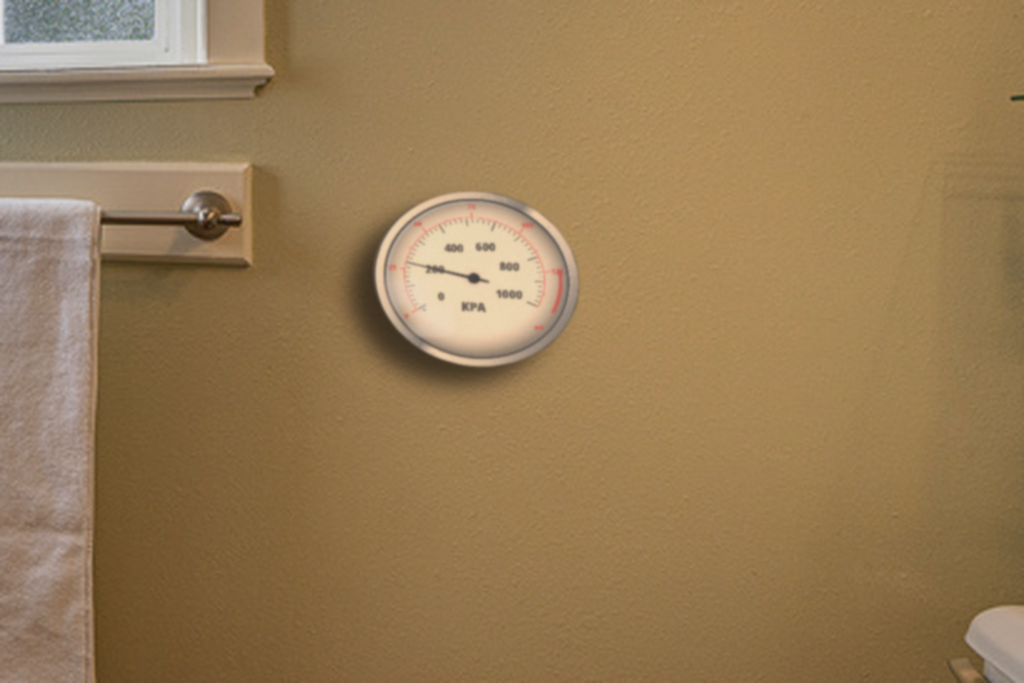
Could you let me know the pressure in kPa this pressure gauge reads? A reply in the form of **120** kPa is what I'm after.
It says **200** kPa
